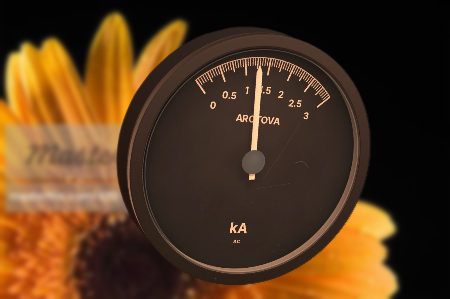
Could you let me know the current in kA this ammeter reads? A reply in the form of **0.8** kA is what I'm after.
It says **1.25** kA
